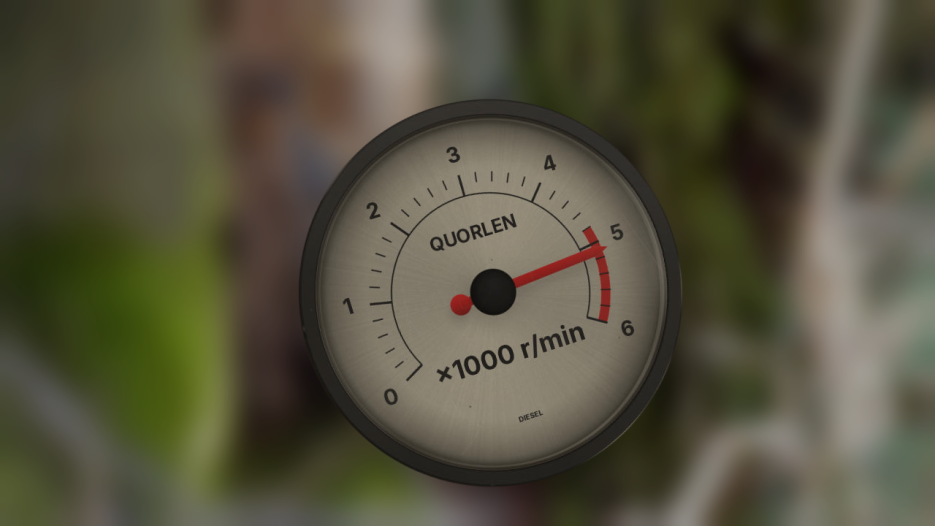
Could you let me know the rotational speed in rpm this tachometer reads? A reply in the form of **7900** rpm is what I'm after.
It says **5100** rpm
